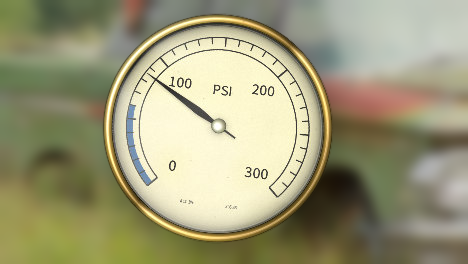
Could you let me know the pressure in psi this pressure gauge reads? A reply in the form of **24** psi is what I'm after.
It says **85** psi
